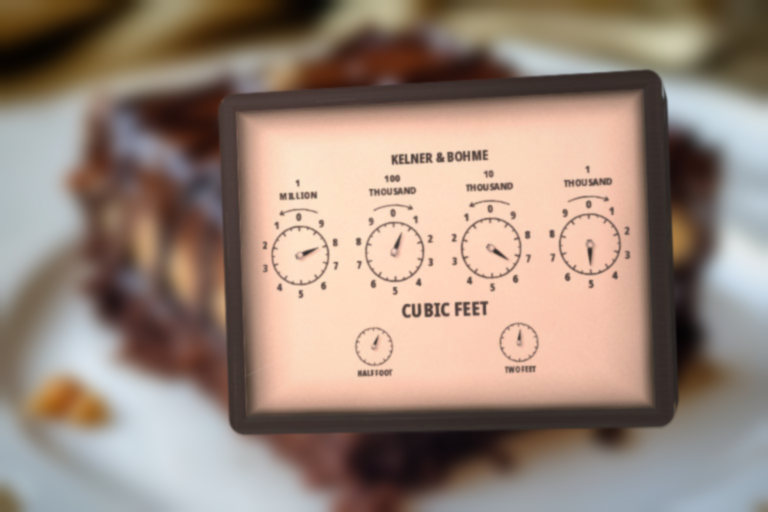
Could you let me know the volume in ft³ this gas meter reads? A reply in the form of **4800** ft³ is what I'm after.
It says **806500** ft³
